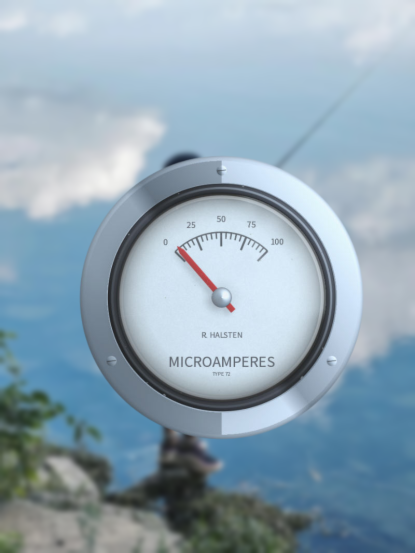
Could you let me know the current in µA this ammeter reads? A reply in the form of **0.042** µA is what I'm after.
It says **5** µA
